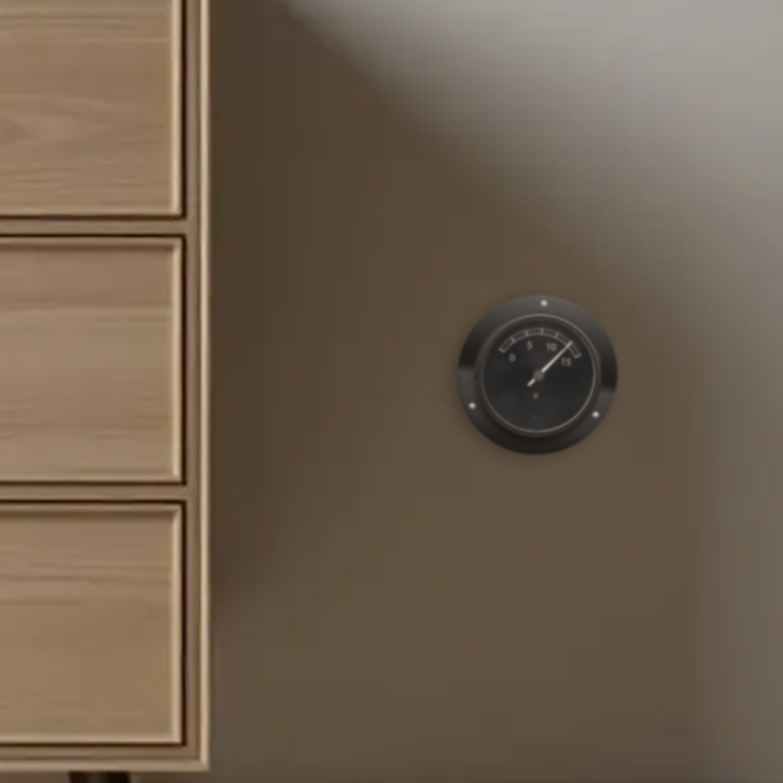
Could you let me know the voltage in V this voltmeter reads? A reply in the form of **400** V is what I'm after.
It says **12.5** V
